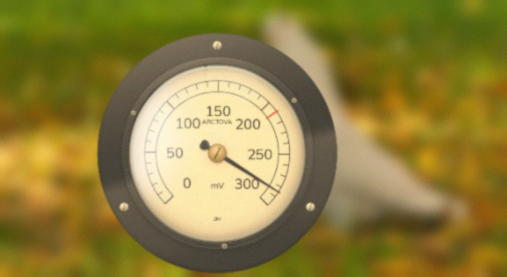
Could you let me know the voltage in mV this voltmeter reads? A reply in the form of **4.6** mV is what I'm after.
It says **285** mV
